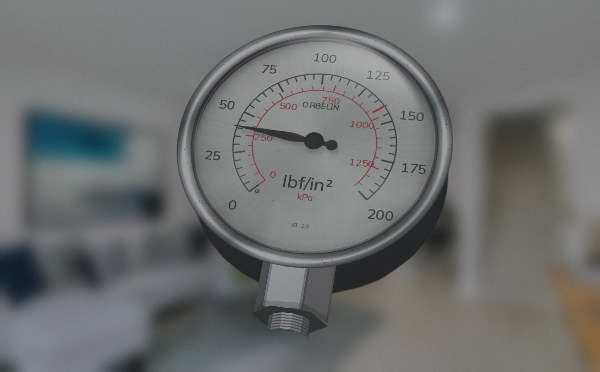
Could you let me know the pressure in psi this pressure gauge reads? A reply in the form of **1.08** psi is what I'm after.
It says **40** psi
